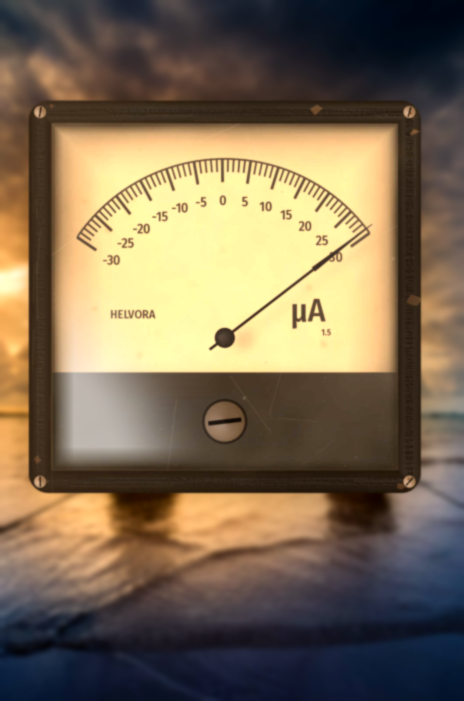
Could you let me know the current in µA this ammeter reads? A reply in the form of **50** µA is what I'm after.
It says **29** µA
